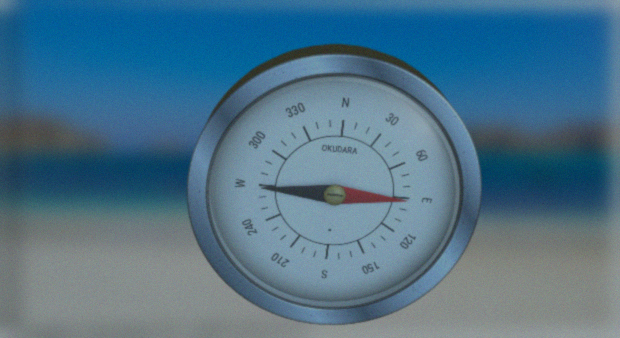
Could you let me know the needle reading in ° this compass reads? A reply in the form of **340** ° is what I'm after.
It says **90** °
